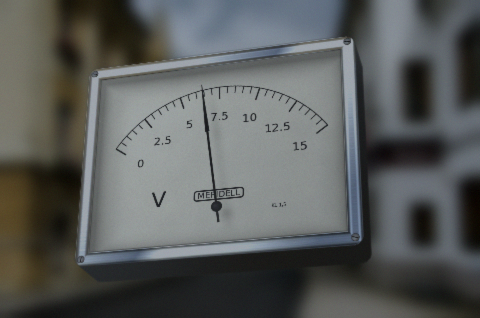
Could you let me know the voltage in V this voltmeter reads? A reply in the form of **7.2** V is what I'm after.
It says **6.5** V
